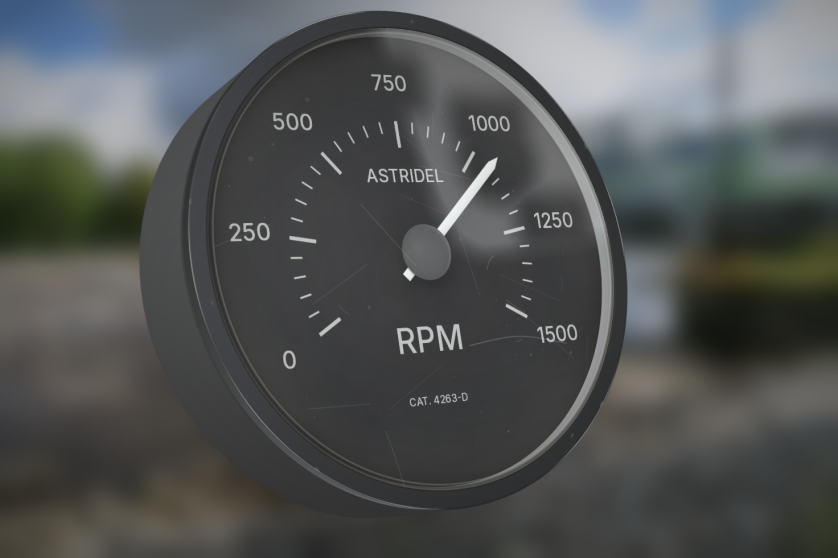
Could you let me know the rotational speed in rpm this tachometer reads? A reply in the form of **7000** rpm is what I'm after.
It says **1050** rpm
